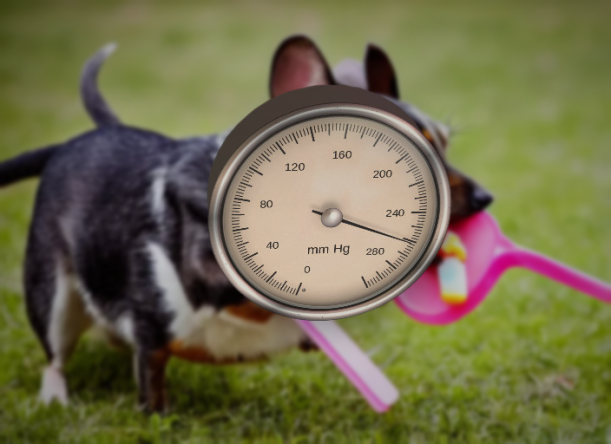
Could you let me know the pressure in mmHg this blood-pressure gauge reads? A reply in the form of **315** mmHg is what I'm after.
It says **260** mmHg
